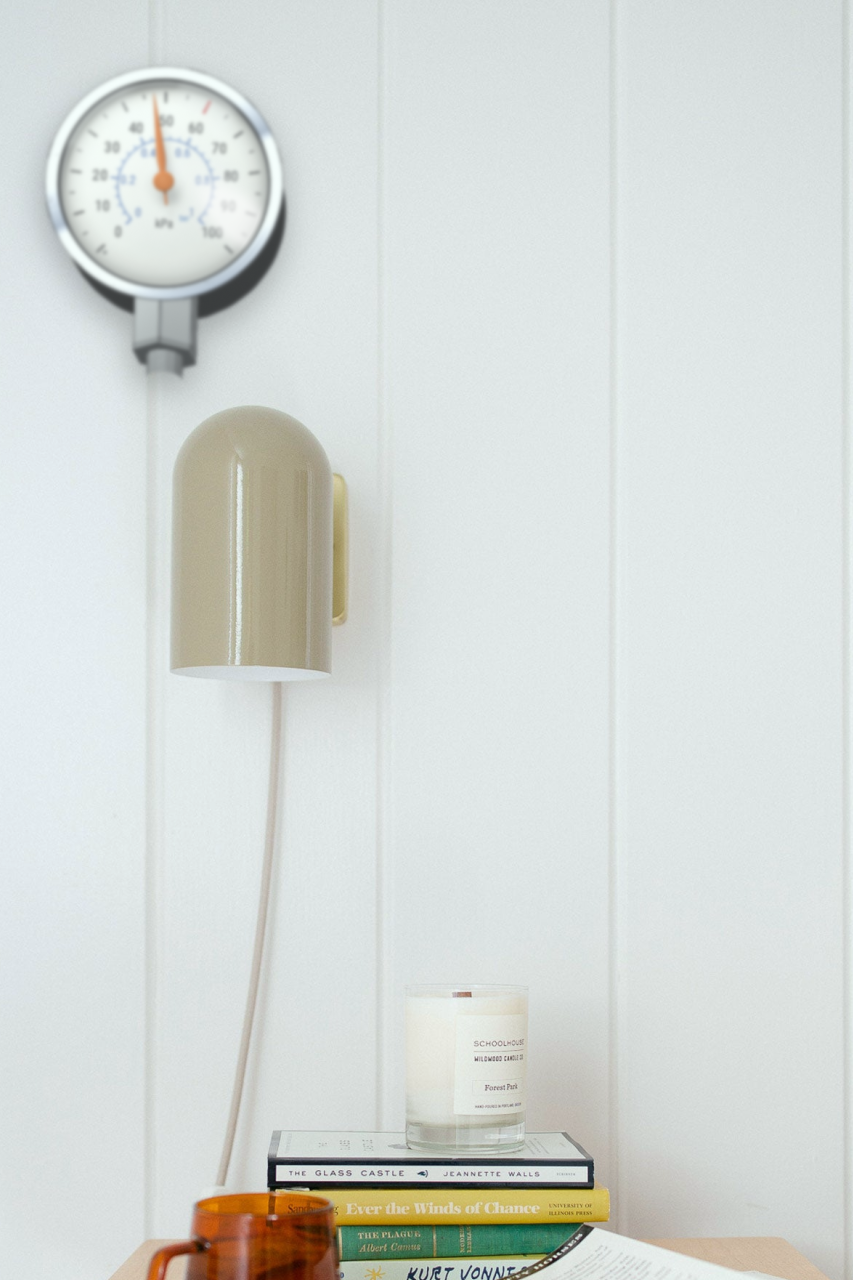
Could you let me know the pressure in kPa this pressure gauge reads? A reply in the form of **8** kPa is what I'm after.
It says **47.5** kPa
